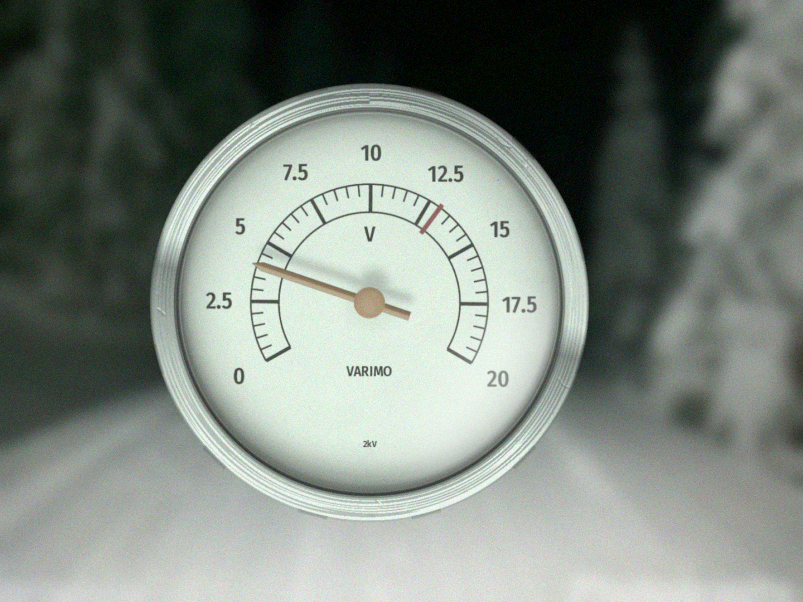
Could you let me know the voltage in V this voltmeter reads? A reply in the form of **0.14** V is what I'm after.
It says **4** V
